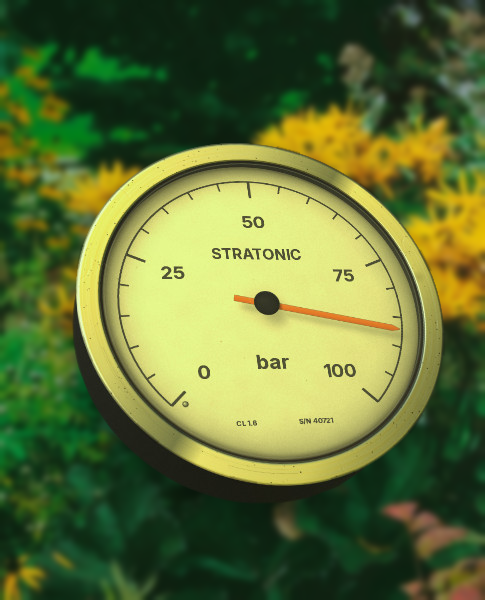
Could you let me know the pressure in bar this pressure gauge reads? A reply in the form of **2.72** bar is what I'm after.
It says **87.5** bar
